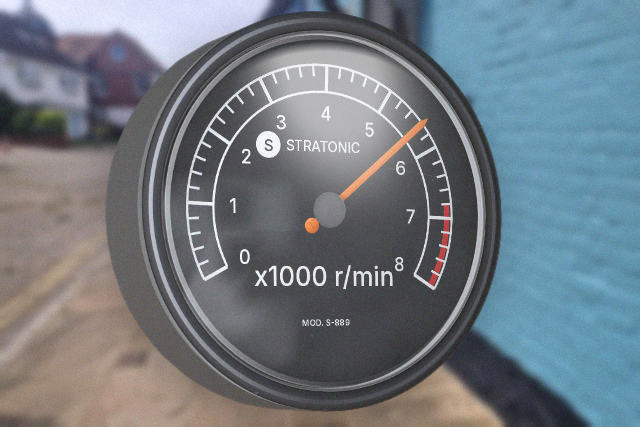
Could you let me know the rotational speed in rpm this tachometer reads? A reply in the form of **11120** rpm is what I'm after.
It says **5600** rpm
